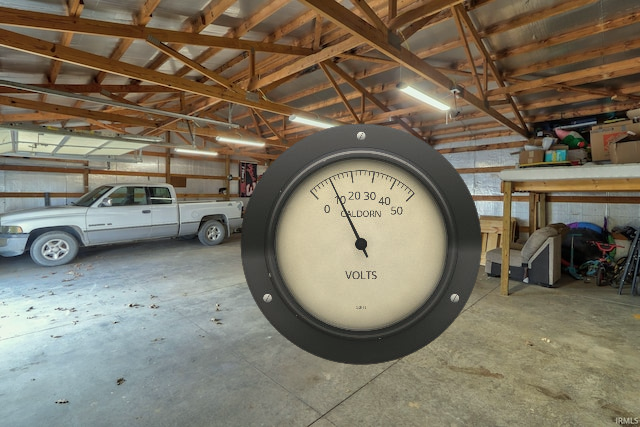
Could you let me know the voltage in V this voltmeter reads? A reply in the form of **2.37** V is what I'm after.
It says **10** V
